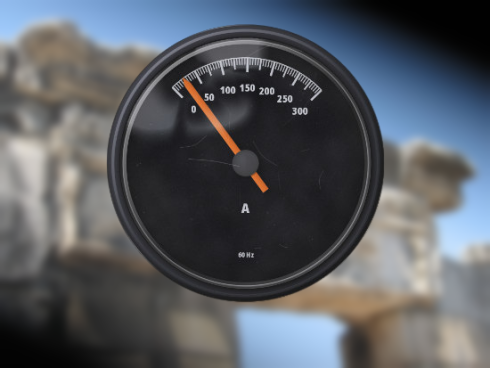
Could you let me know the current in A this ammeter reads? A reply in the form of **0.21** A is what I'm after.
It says **25** A
